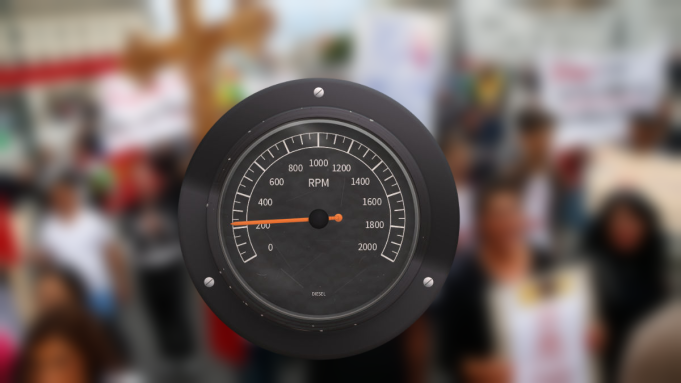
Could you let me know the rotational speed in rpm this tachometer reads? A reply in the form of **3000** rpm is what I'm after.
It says **225** rpm
